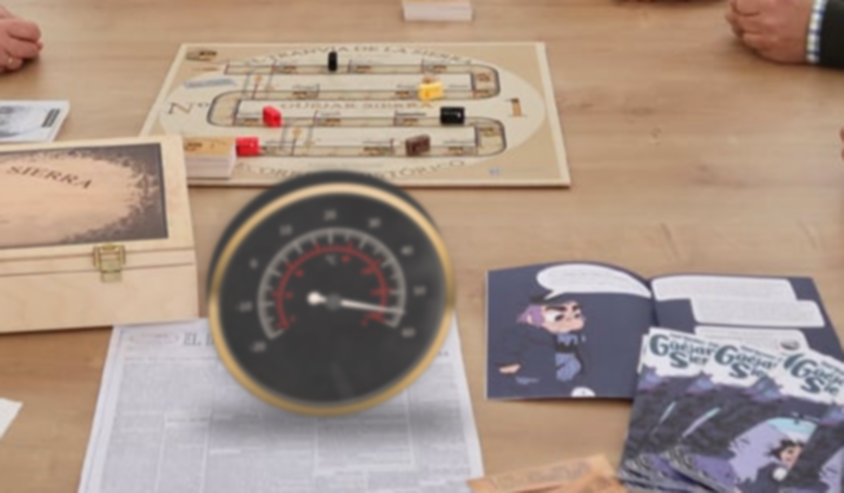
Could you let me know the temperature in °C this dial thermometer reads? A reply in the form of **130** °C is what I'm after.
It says **55** °C
